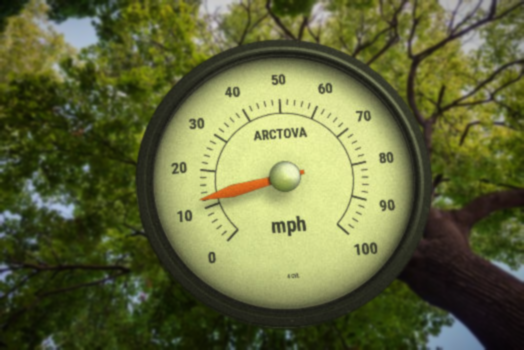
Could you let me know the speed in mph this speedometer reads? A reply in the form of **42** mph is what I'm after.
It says **12** mph
